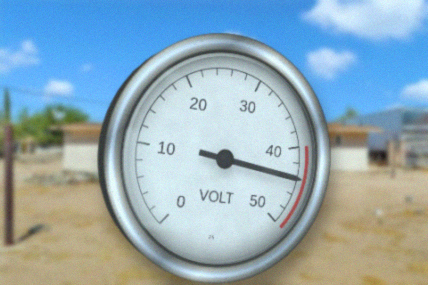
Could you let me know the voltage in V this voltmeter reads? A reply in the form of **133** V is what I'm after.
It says **44** V
